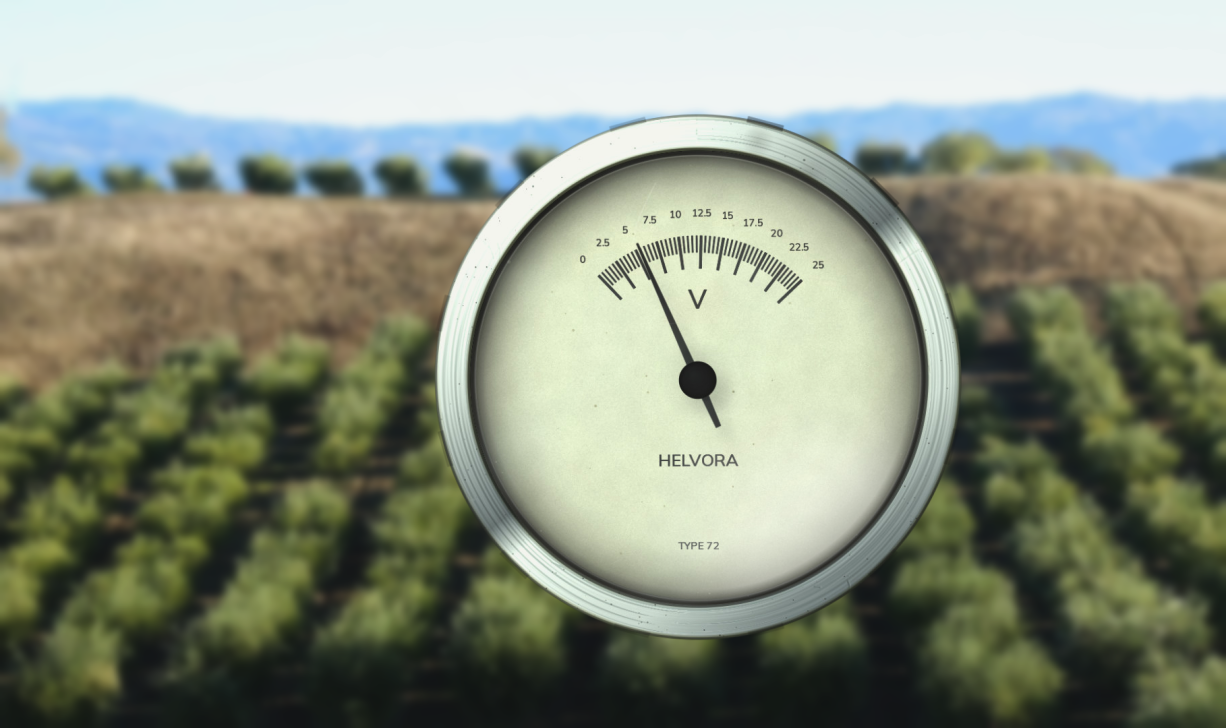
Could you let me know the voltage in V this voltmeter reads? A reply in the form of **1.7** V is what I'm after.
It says **5.5** V
